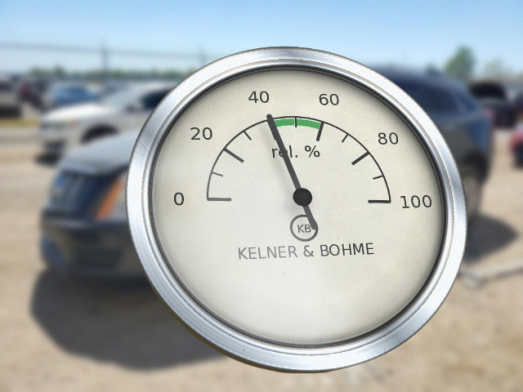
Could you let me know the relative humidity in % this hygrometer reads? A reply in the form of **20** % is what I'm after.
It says **40** %
